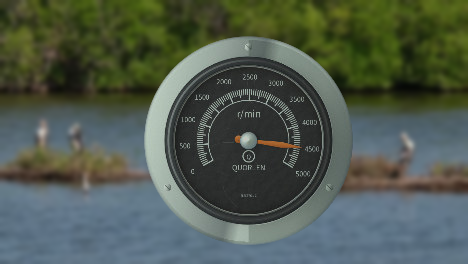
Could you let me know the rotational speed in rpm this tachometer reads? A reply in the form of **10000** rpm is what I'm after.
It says **4500** rpm
